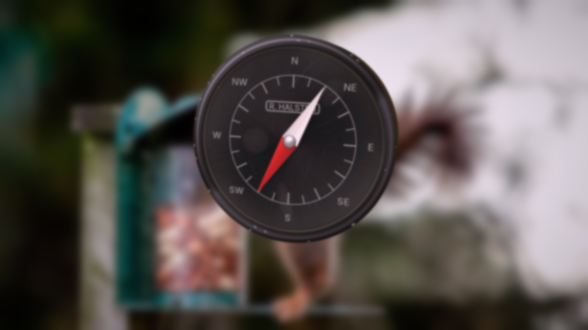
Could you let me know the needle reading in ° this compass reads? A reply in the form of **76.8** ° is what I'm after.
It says **210** °
